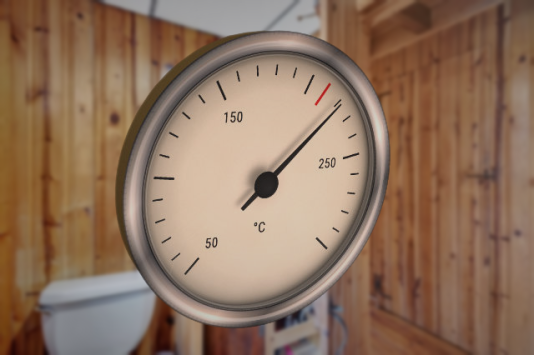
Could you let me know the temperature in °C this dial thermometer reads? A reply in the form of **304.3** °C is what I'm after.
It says **220** °C
